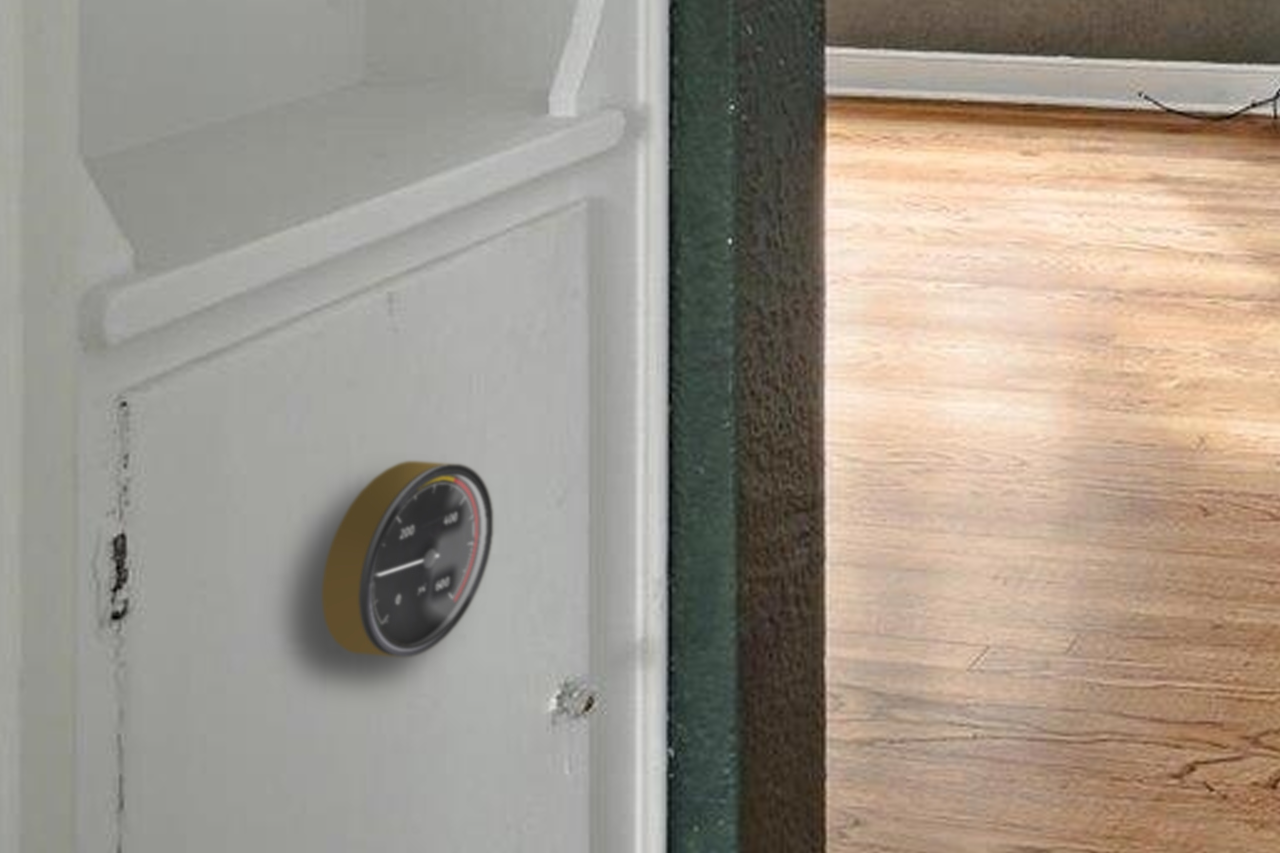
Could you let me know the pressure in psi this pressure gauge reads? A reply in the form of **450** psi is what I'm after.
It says **100** psi
